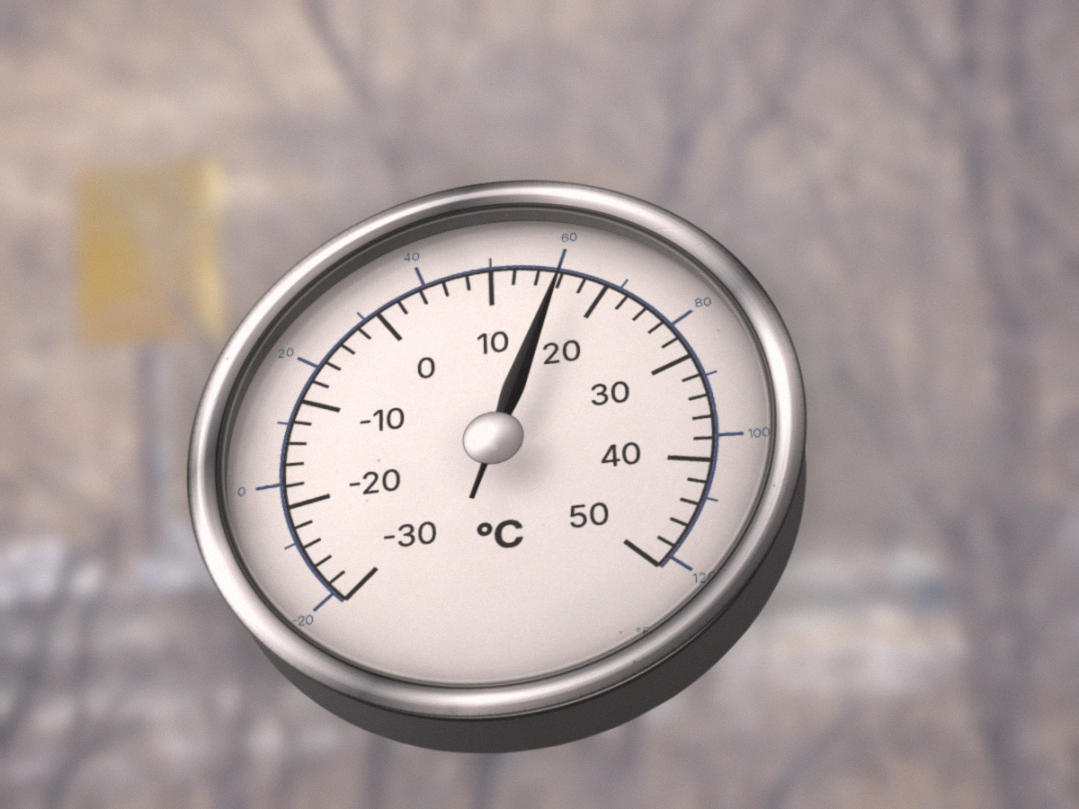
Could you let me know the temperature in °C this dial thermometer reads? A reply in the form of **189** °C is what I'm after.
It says **16** °C
